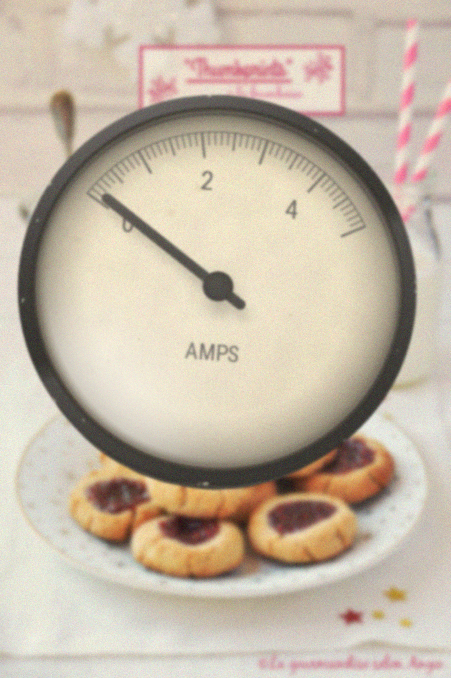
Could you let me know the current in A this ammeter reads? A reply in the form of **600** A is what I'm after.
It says **0.1** A
